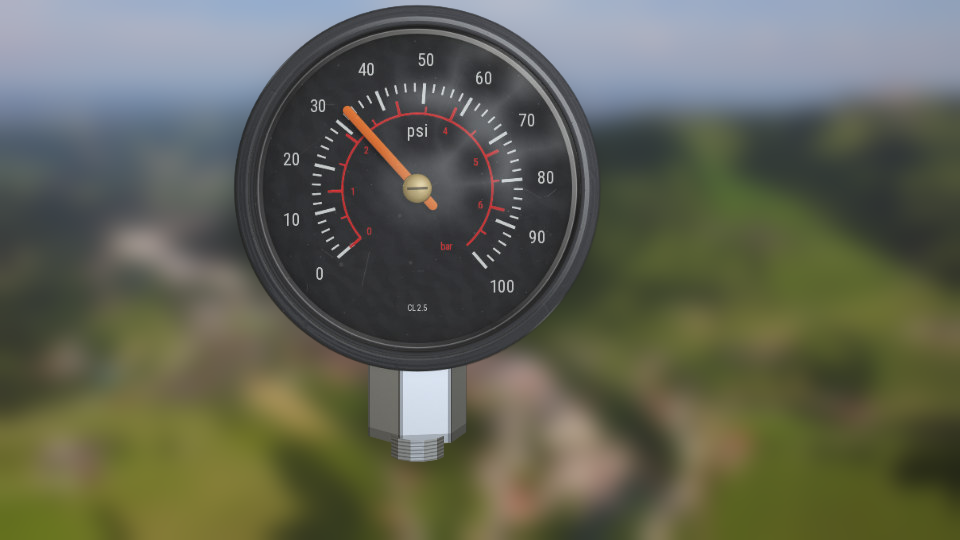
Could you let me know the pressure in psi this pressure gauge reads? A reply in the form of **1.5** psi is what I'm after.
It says **33** psi
